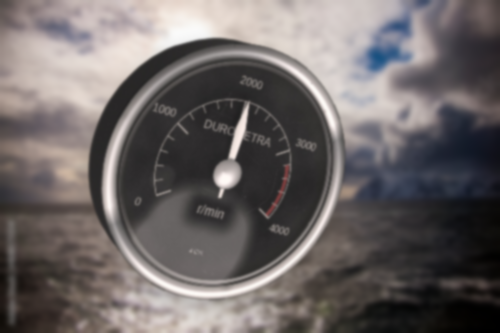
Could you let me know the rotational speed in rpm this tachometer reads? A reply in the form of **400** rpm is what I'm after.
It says **2000** rpm
